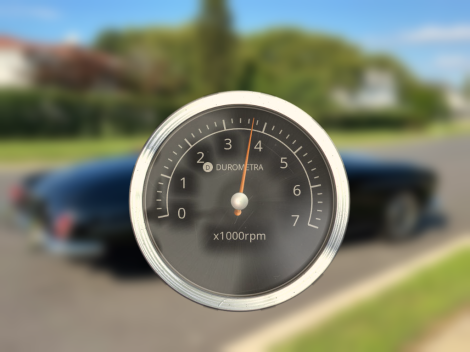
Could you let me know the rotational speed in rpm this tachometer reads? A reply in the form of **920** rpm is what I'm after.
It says **3700** rpm
